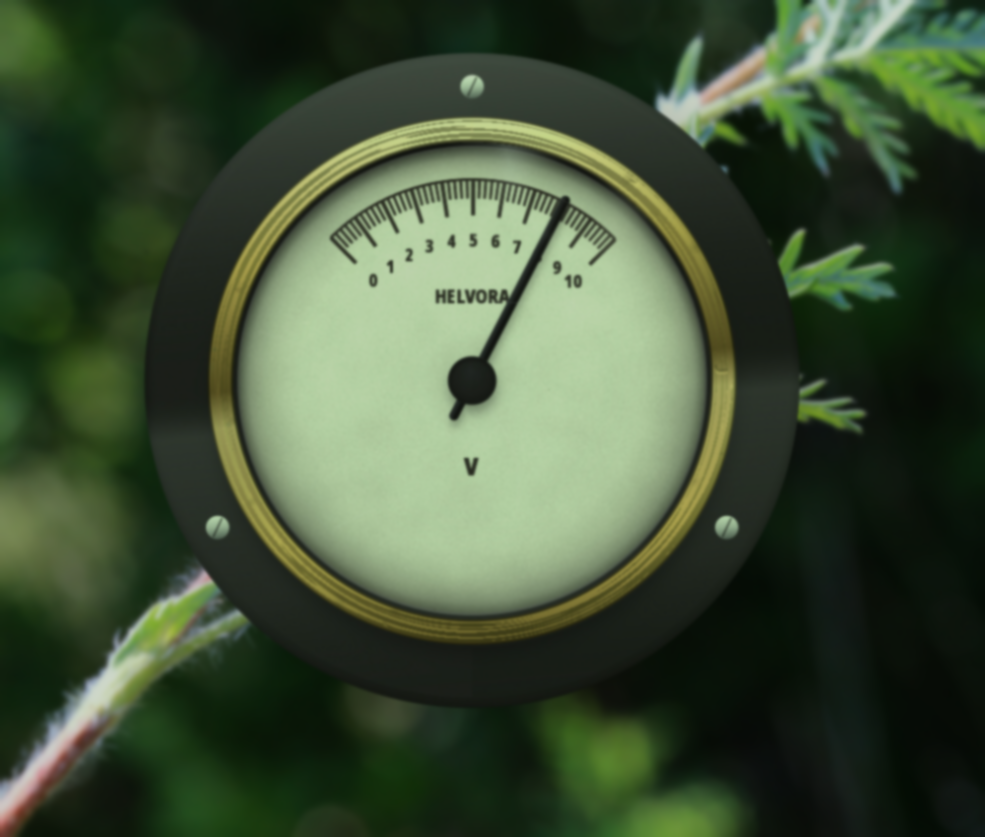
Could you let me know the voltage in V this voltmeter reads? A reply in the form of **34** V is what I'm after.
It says **8** V
